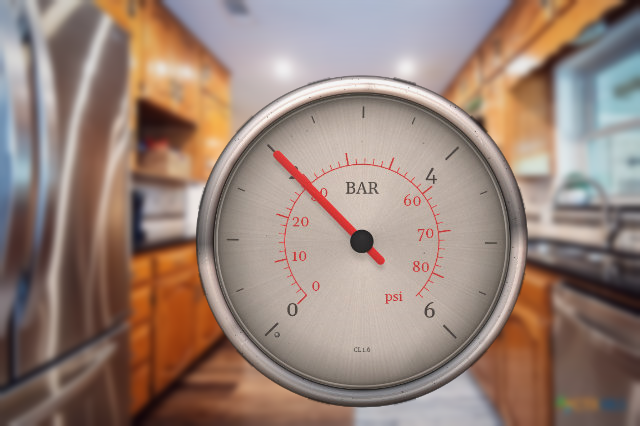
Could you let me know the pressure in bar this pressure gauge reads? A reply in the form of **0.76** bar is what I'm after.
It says **2** bar
